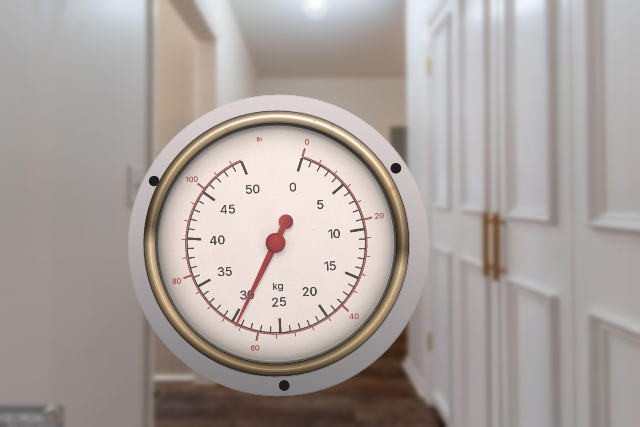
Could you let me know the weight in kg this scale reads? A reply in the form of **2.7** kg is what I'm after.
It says **29.5** kg
